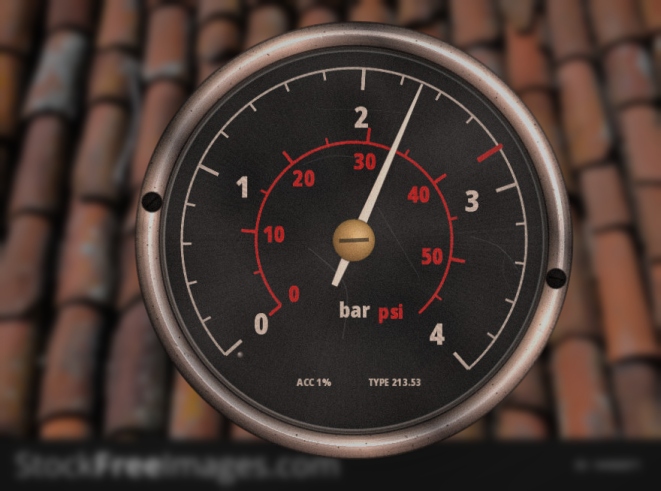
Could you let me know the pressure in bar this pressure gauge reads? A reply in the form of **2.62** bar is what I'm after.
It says **2.3** bar
